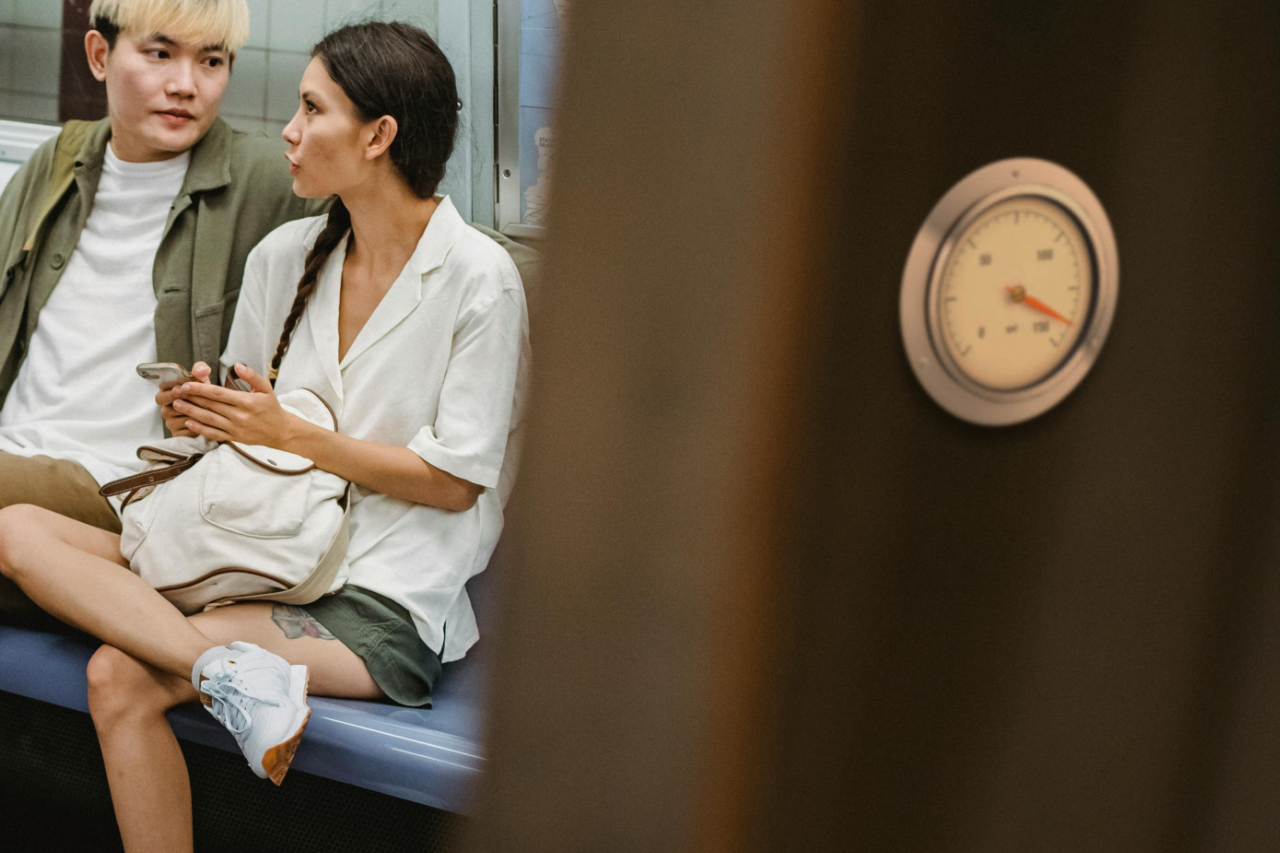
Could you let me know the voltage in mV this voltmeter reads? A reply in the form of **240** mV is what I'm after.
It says **140** mV
